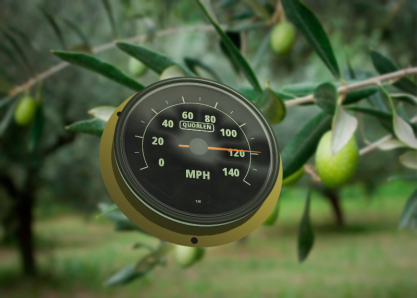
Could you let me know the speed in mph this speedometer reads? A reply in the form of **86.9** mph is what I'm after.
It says **120** mph
